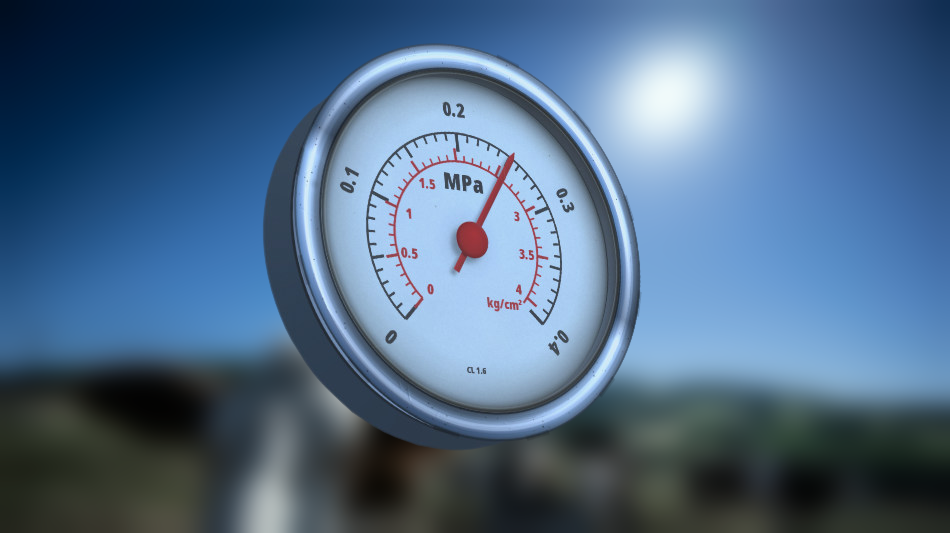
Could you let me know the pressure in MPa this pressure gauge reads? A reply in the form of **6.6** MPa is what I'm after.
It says **0.25** MPa
